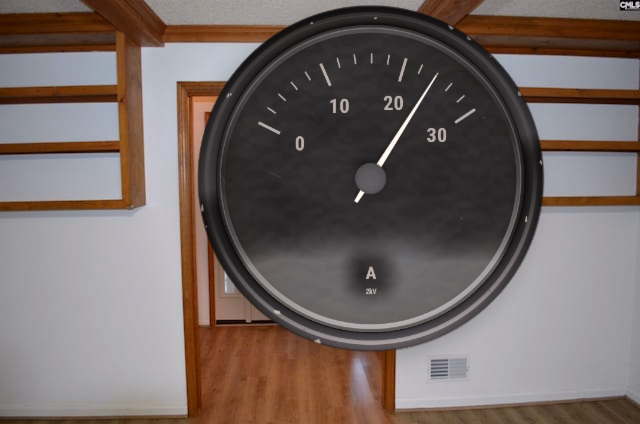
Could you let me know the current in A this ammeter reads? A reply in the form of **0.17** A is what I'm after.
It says **24** A
